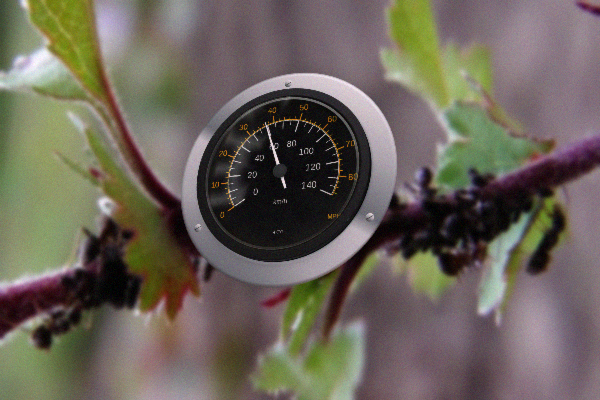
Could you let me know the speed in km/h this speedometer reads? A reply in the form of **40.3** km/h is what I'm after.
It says **60** km/h
